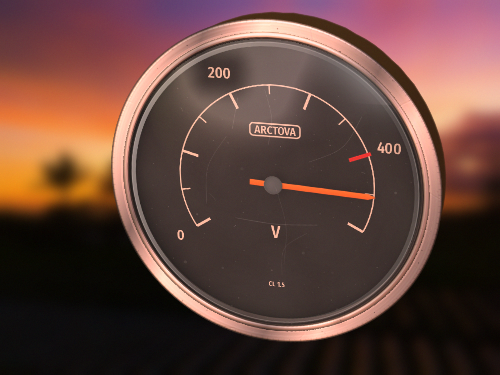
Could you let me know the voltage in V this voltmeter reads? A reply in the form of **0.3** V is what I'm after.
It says **450** V
